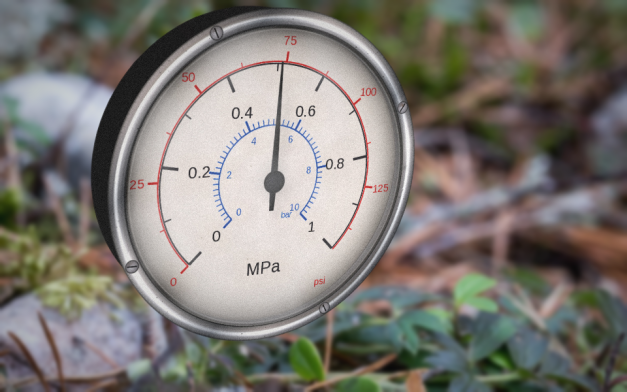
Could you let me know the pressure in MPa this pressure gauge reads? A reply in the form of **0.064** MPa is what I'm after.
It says **0.5** MPa
